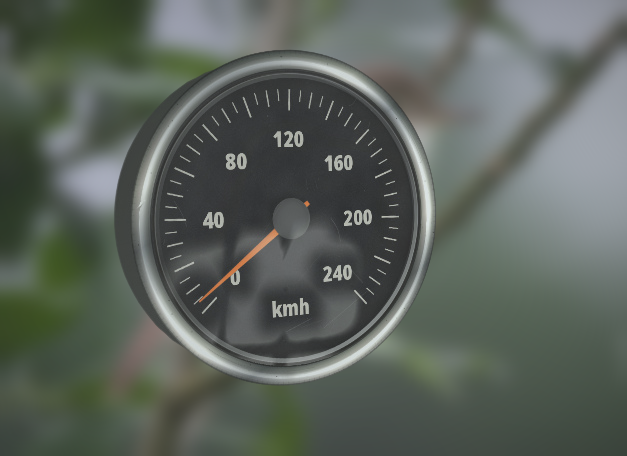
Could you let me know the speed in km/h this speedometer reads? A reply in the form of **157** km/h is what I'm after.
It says **5** km/h
